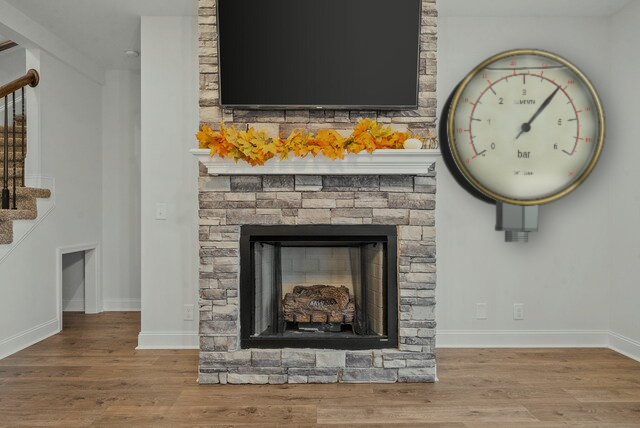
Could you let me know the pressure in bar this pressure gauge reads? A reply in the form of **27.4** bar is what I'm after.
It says **4** bar
